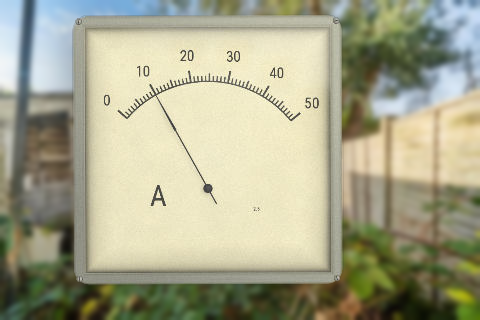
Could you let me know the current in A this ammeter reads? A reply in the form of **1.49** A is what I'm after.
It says **10** A
